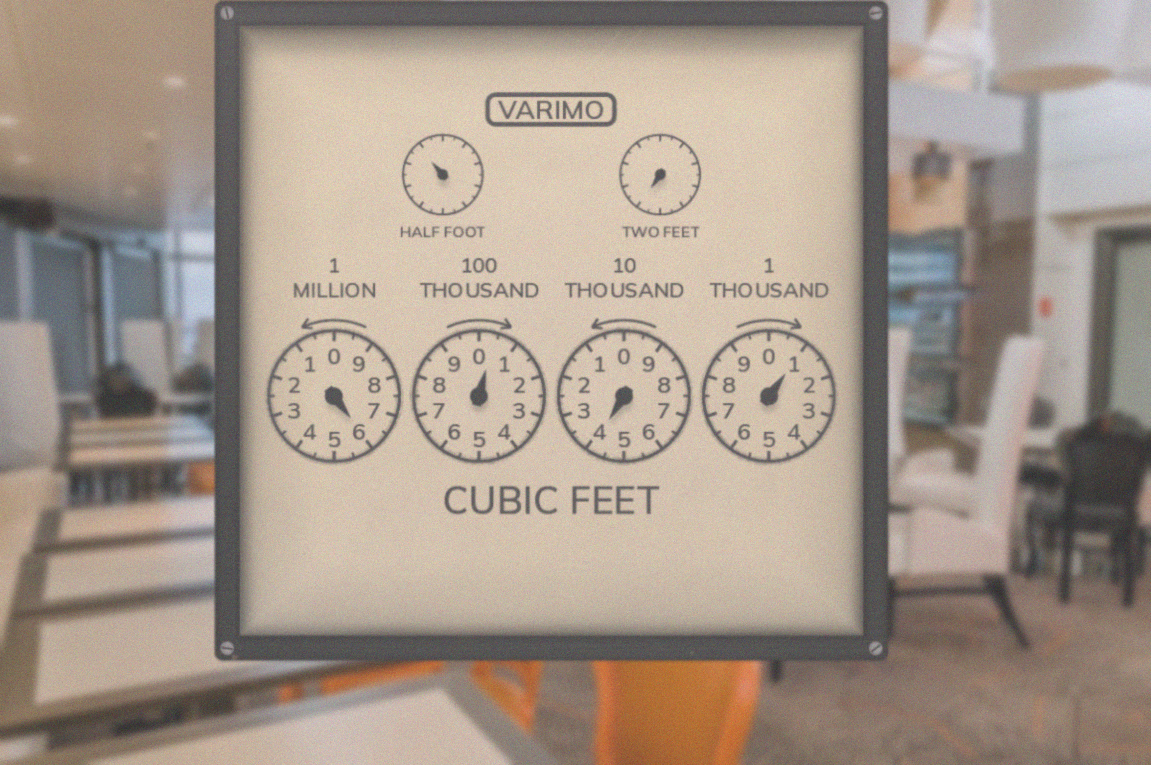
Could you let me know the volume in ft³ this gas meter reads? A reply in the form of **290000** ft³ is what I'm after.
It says **604100** ft³
